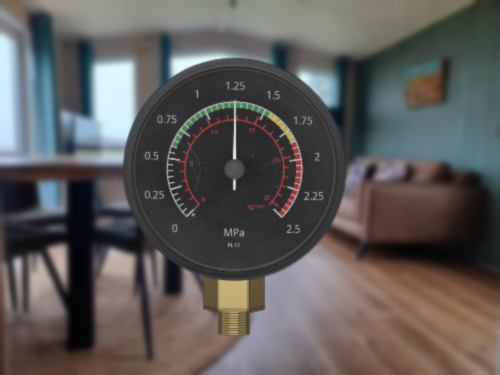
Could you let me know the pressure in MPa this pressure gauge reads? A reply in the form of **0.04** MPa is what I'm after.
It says **1.25** MPa
